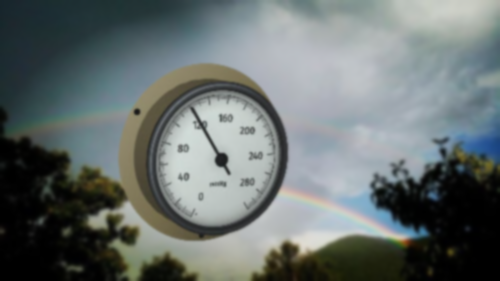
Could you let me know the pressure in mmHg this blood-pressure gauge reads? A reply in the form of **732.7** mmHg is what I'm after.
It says **120** mmHg
